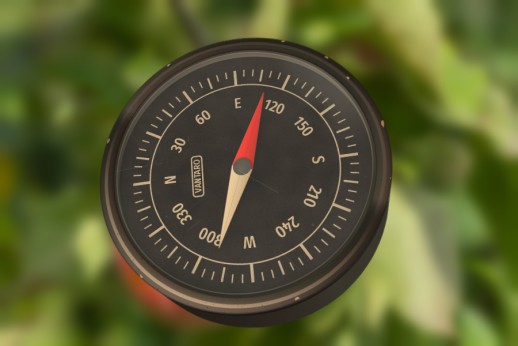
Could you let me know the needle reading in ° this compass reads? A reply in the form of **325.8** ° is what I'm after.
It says **110** °
